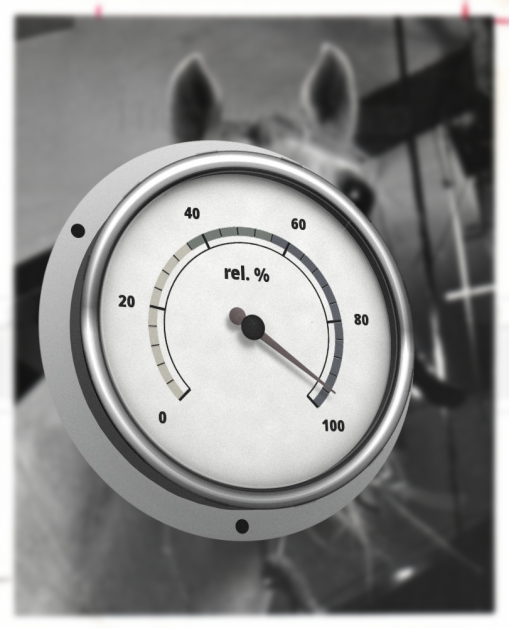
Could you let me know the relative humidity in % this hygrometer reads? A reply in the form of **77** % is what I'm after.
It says **96** %
